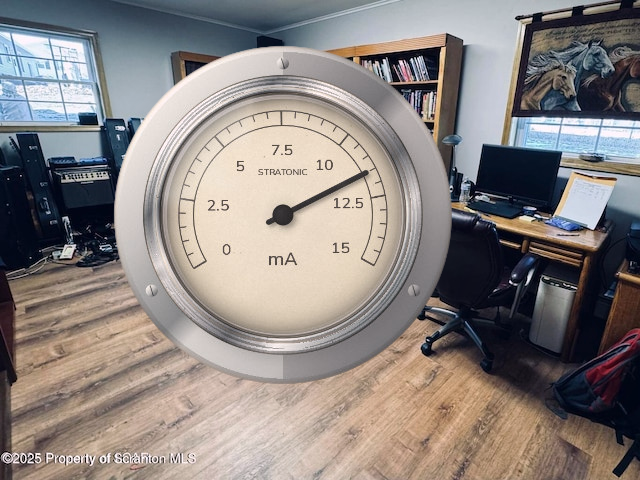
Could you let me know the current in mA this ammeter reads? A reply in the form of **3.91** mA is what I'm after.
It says **11.5** mA
